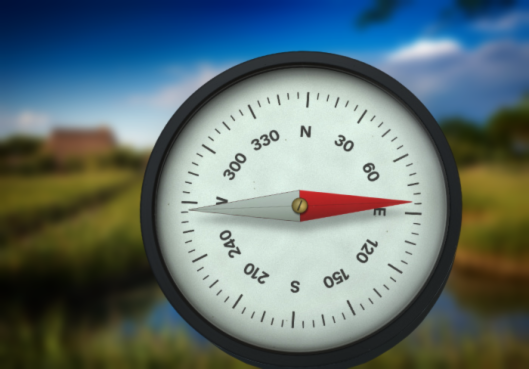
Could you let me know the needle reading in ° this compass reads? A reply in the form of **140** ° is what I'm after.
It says **85** °
